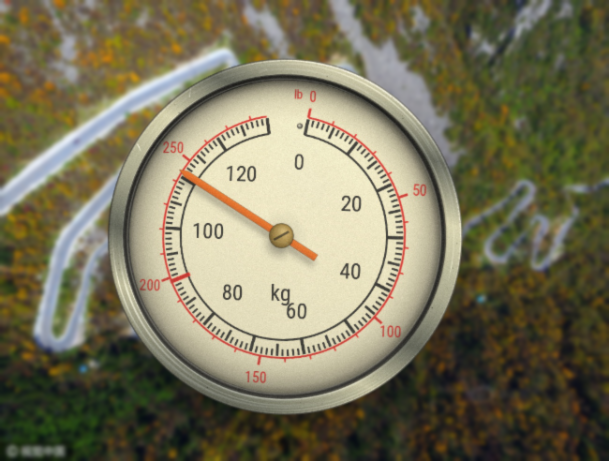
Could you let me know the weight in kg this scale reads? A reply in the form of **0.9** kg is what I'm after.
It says **111** kg
